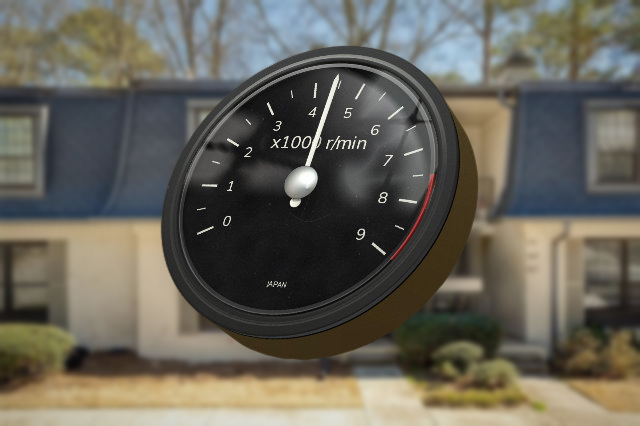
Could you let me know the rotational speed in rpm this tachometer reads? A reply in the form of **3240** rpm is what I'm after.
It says **4500** rpm
